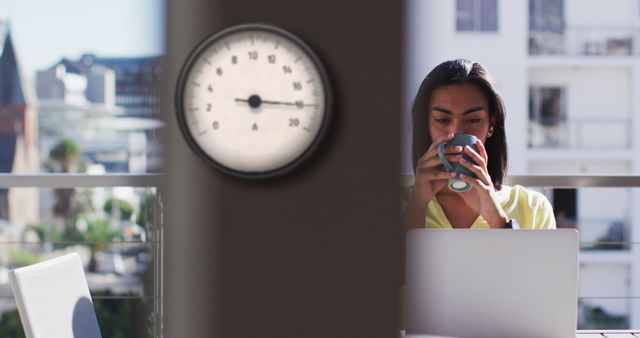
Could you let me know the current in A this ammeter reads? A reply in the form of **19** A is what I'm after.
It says **18** A
